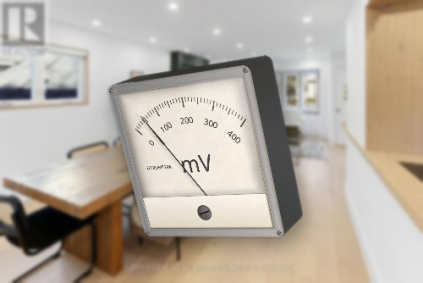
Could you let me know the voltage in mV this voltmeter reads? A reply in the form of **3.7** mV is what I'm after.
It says **50** mV
